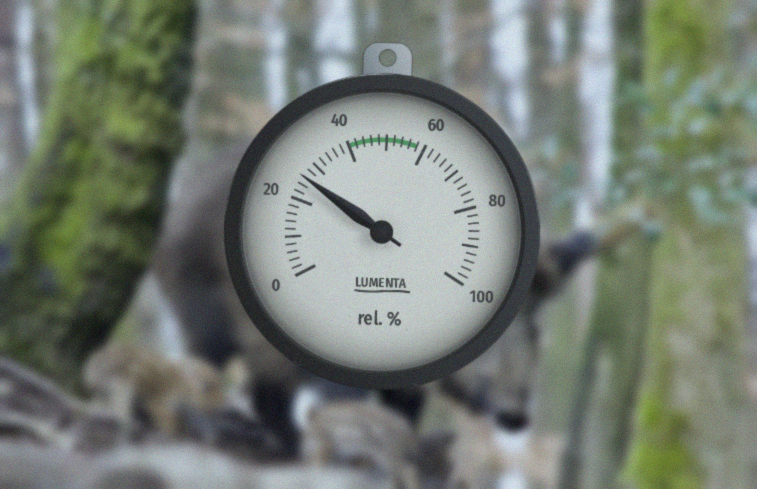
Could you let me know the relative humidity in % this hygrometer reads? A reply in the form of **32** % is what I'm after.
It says **26** %
